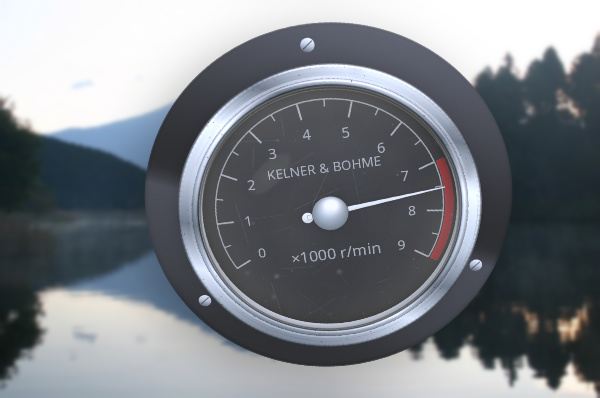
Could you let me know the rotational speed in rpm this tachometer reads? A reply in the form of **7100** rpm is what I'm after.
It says **7500** rpm
